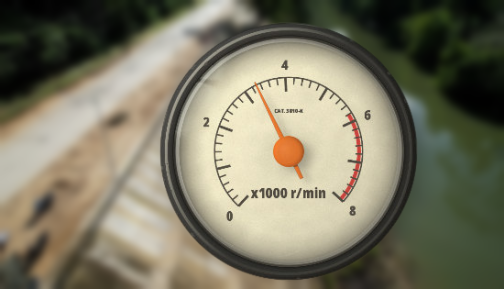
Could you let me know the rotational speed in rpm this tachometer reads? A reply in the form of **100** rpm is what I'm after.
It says **3300** rpm
